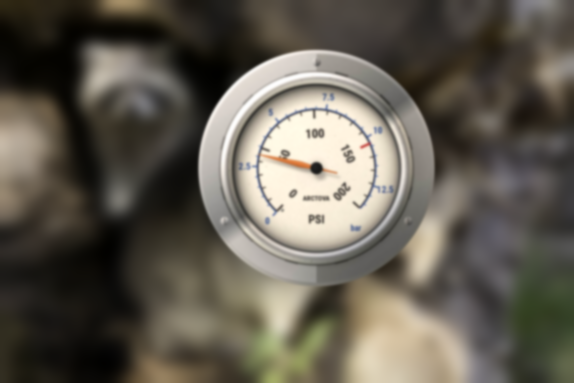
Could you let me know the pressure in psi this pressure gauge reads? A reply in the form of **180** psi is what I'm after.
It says **45** psi
